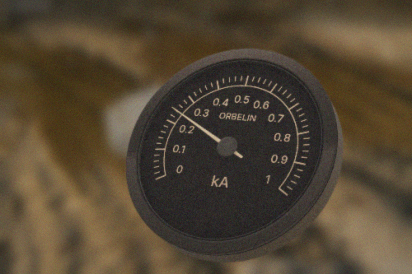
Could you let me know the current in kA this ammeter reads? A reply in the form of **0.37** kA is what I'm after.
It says **0.24** kA
